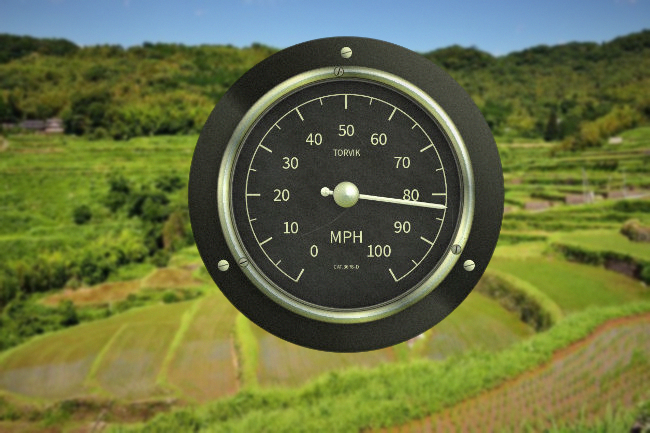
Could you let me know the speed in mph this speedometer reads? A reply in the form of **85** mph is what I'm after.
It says **82.5** mph
